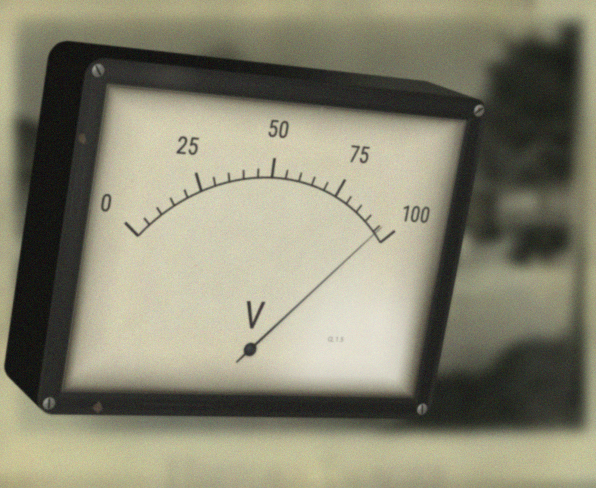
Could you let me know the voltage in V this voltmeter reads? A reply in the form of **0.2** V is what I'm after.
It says **95** V
